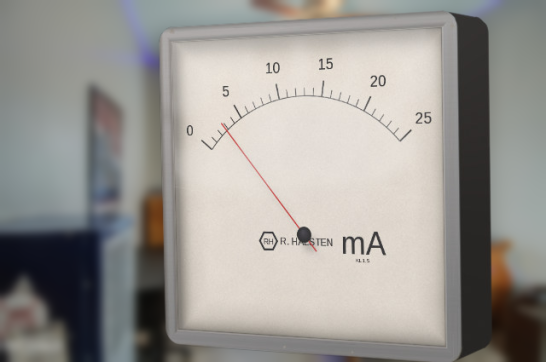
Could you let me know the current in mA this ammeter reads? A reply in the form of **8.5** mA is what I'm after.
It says **3** mA
